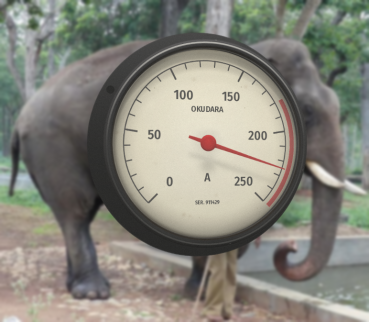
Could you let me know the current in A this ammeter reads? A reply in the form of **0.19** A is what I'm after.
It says **225** A
